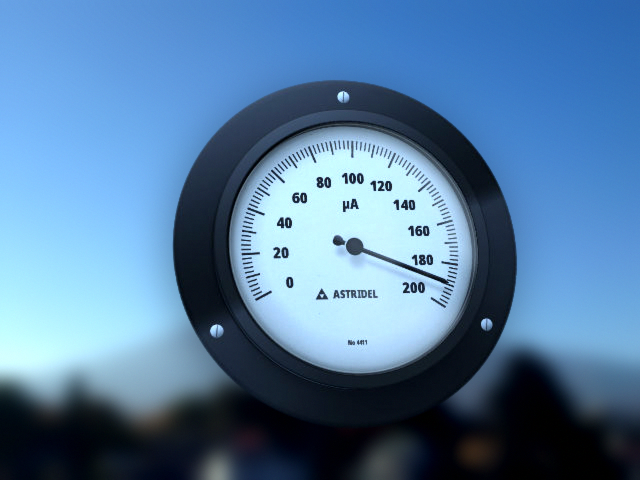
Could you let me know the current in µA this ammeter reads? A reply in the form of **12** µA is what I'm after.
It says **190** µA
